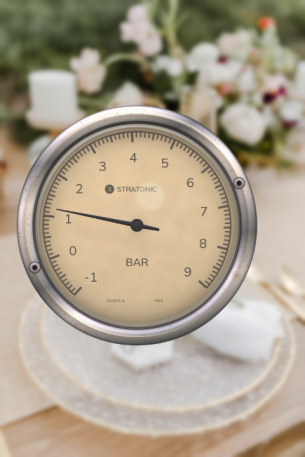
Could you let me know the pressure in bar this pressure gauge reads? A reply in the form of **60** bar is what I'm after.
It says **1.2** bar
